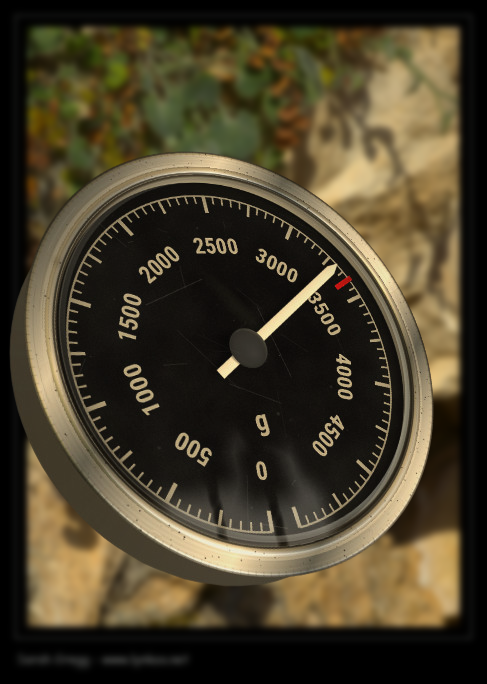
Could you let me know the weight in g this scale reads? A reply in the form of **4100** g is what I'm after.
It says **3300** g
